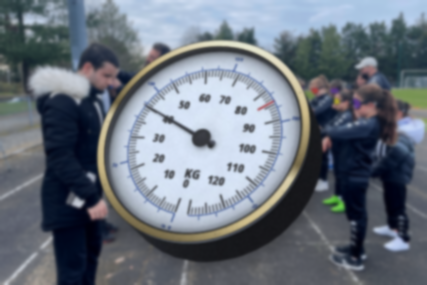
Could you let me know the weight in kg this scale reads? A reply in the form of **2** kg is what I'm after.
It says **40** kg
